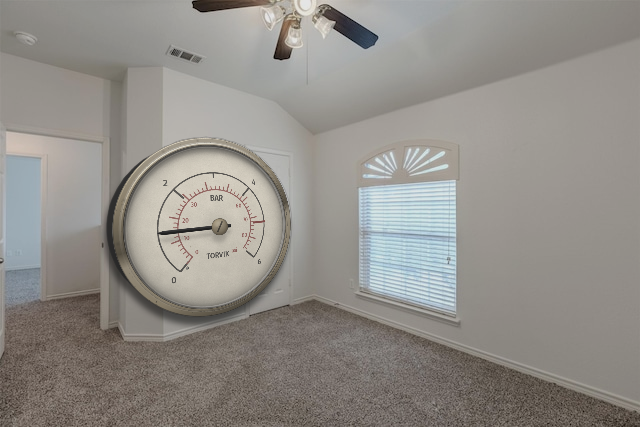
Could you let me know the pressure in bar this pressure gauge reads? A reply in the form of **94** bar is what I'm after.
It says **1** bar
